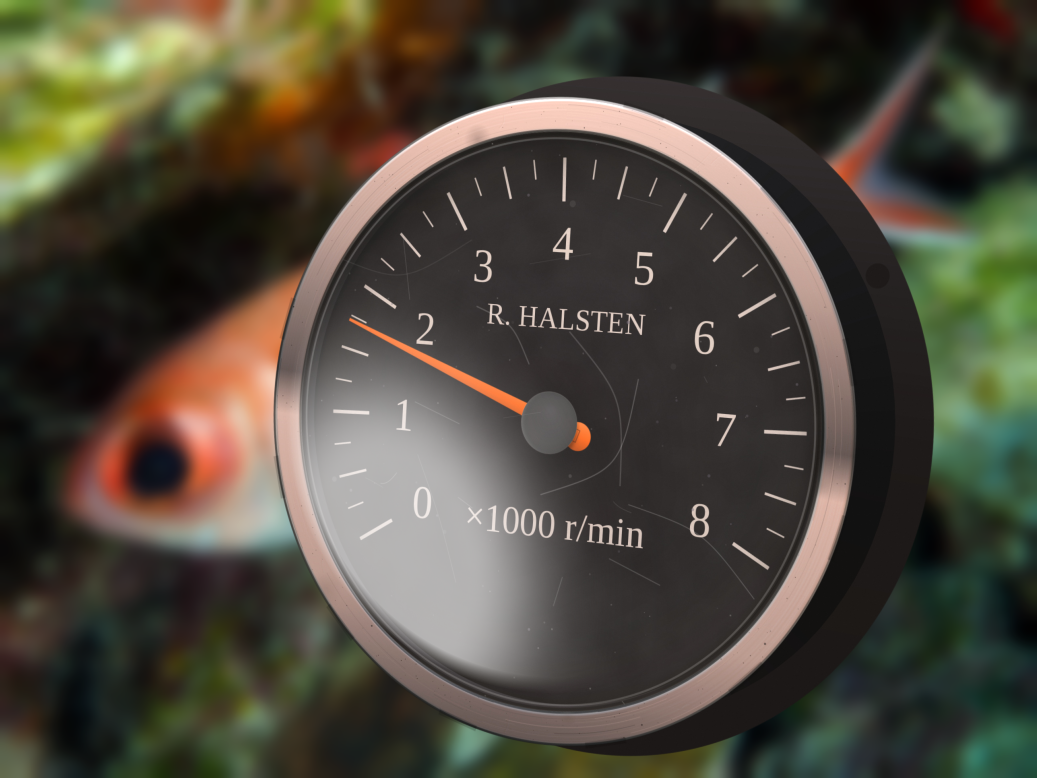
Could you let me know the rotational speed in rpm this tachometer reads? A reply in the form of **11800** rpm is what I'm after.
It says **1750** rpm
